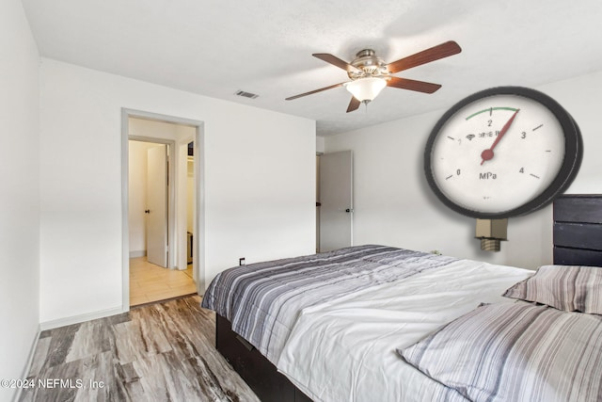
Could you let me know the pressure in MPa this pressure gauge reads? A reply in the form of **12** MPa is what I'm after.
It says **2.5** MPa
